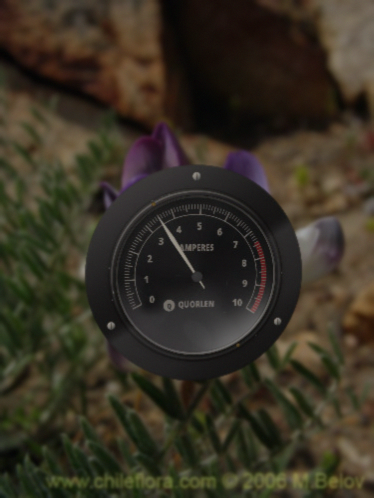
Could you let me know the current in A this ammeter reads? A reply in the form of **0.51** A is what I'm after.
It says **3.5** A
